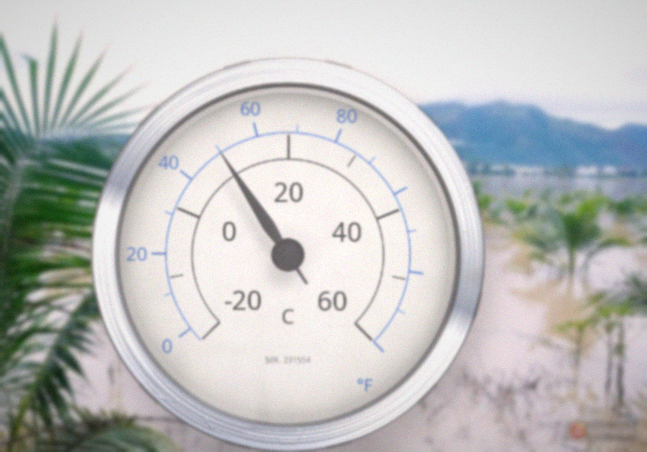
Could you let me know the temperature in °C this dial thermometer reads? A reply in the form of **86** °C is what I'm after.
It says **10** °C
